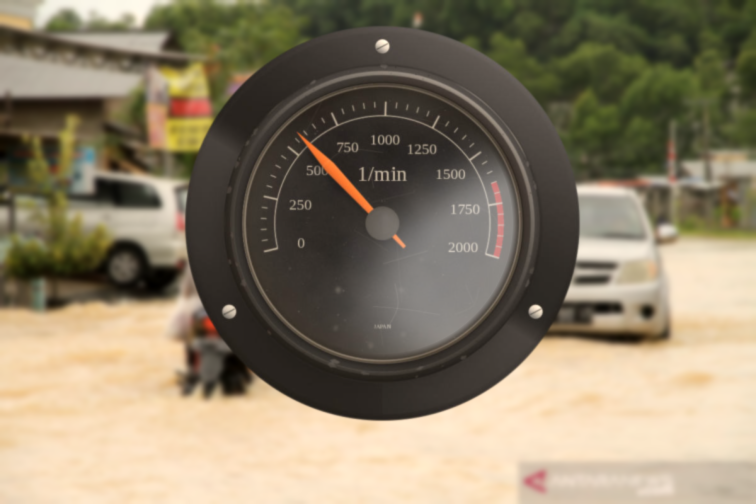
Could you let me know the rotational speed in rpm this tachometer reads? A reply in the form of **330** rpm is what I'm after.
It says **575** rpm
